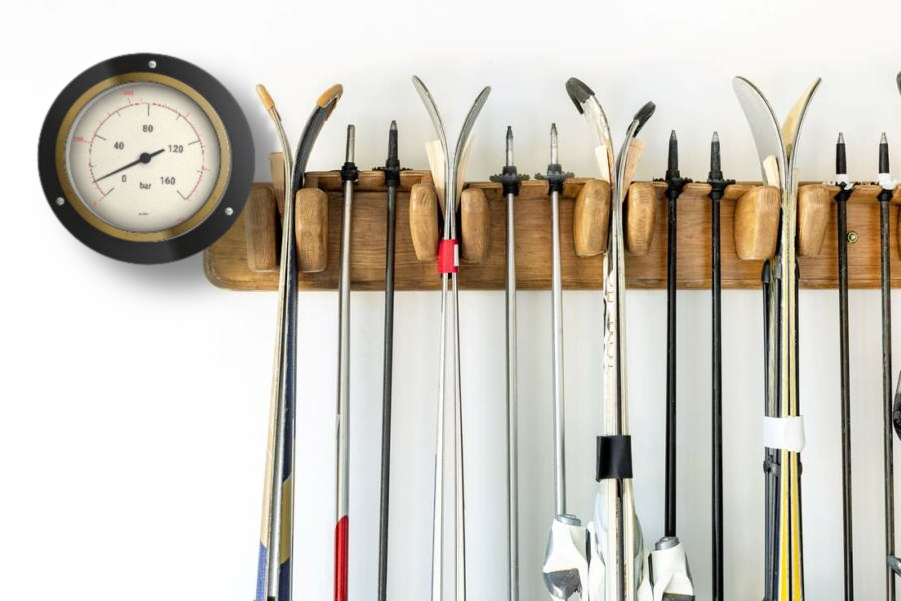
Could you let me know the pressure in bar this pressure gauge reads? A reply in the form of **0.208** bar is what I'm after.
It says **10** bar
